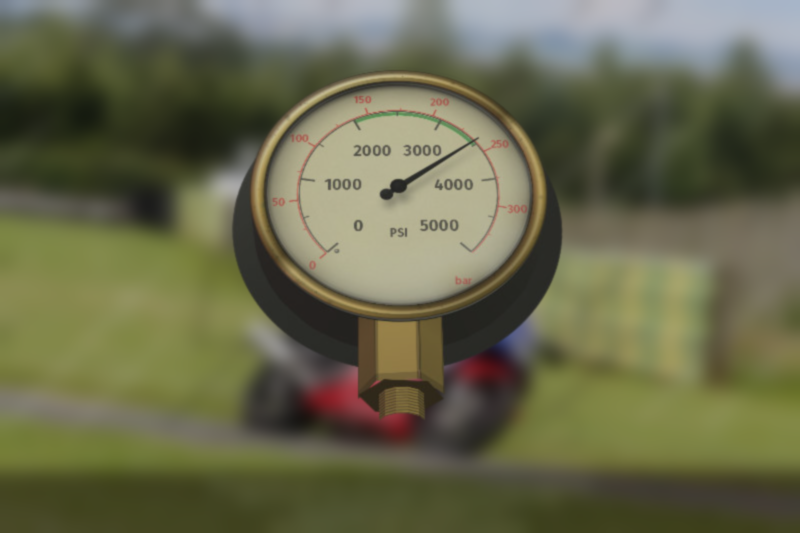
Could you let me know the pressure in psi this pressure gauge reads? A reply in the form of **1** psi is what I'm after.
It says **3500** psi
